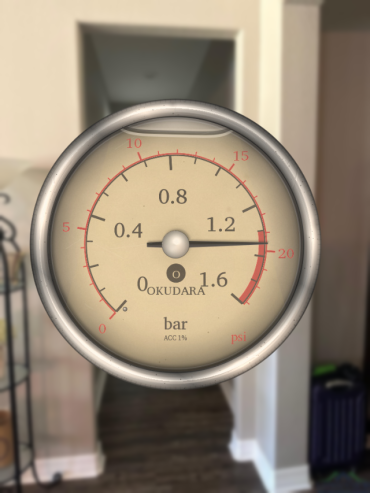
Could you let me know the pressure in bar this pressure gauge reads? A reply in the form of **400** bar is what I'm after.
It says **1.35** bar
